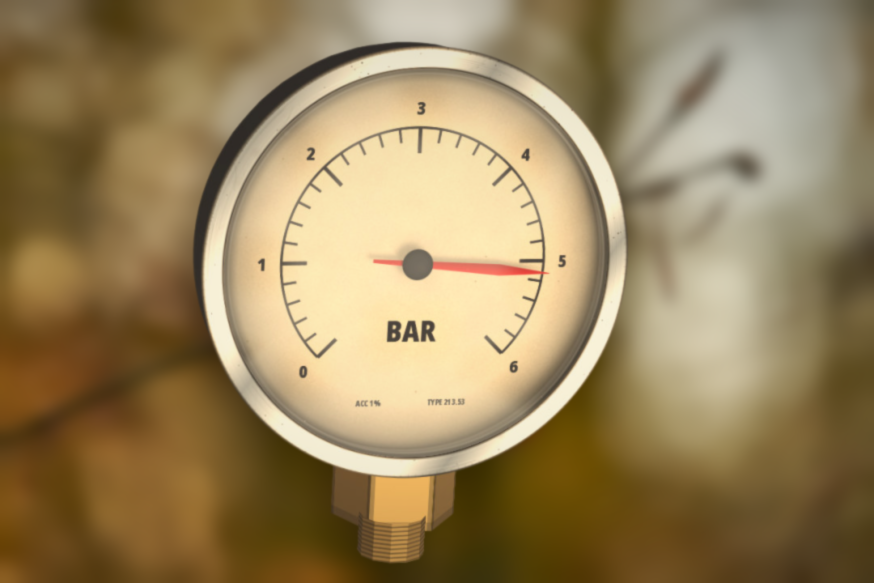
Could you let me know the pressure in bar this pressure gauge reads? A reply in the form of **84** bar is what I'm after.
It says **5.1** bar
